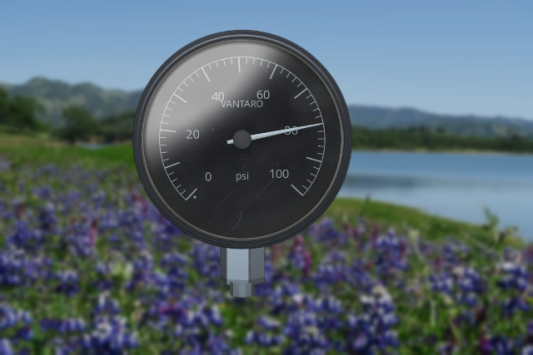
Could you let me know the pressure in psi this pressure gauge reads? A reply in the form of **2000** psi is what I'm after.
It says **80** psi
